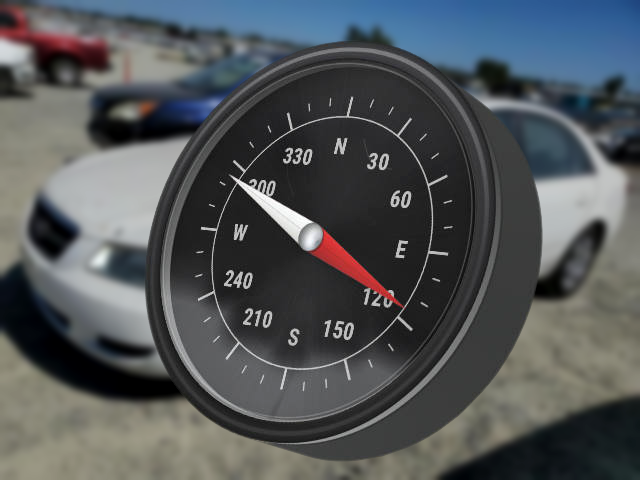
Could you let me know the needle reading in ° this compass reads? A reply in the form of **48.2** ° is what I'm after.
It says **115** °
